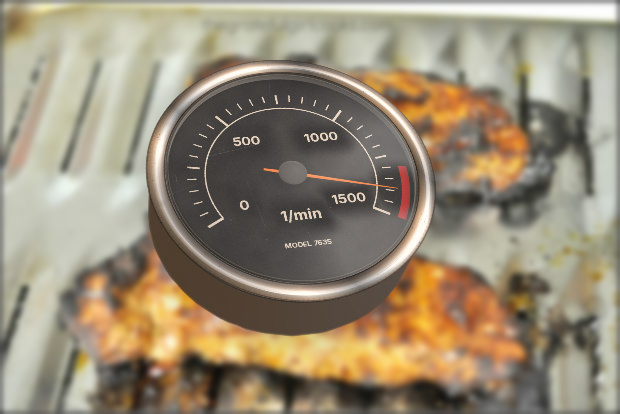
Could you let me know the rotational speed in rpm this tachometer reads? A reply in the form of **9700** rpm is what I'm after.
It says **1400** rpm
